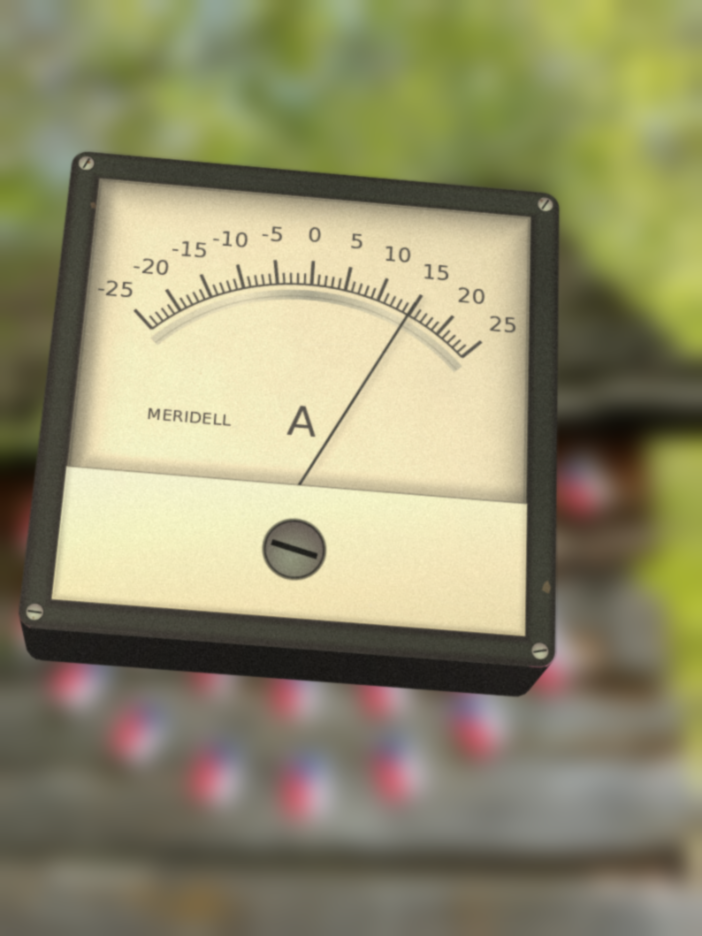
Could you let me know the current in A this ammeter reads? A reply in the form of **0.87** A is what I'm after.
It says **15** A
